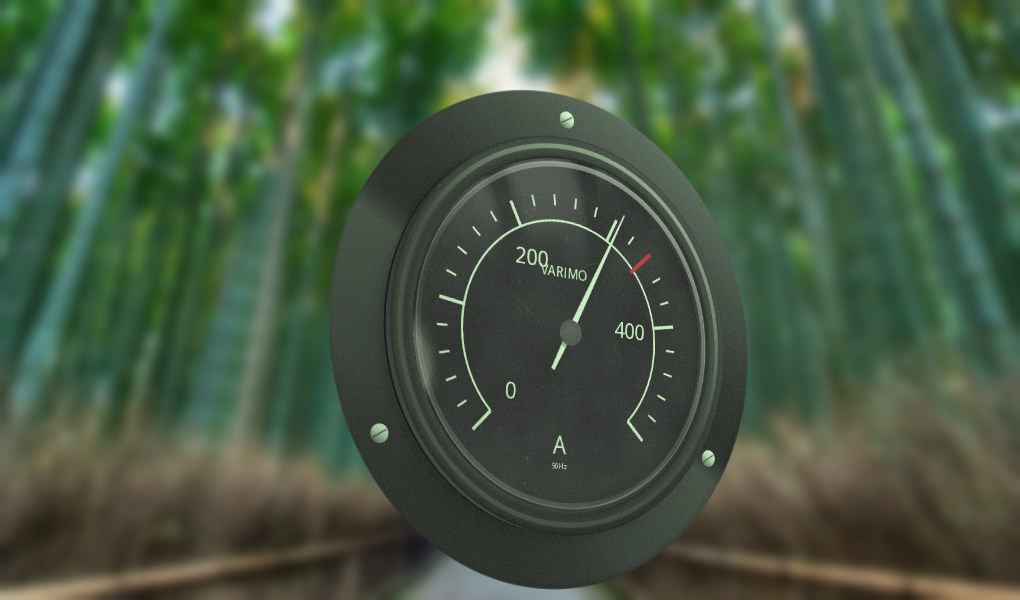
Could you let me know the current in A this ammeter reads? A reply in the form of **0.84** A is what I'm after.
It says **300** A
